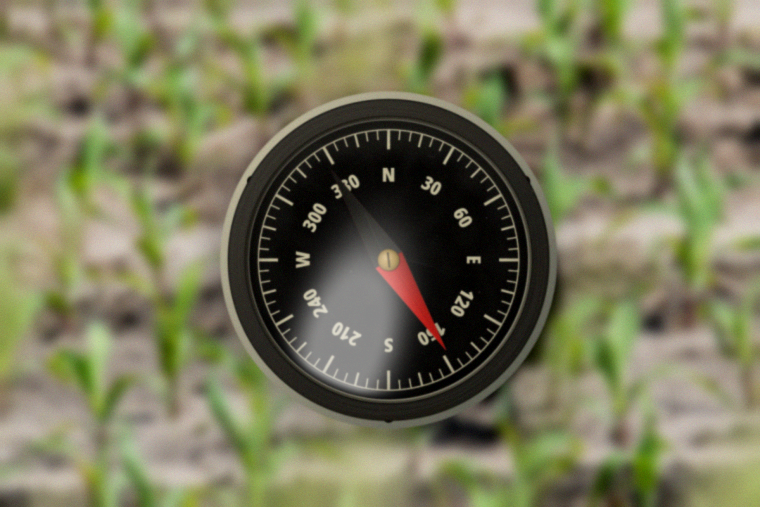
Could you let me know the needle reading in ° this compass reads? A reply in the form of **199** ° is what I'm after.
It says **147.5** °
